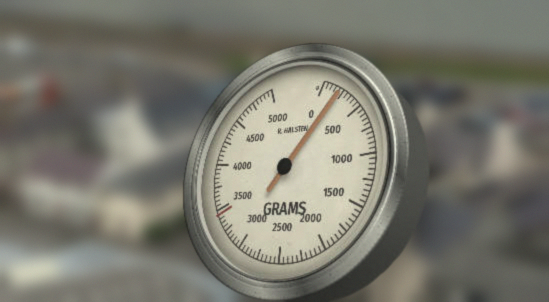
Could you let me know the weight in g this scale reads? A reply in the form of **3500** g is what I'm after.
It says **250** g
